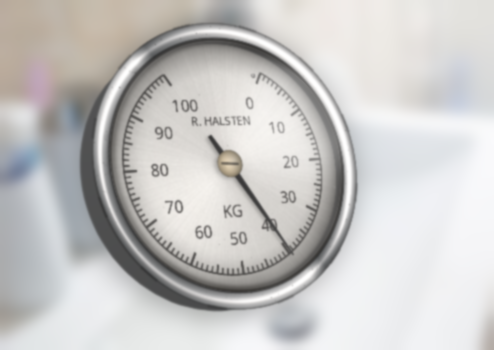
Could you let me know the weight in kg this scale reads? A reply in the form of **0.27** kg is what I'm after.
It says **40** kg
